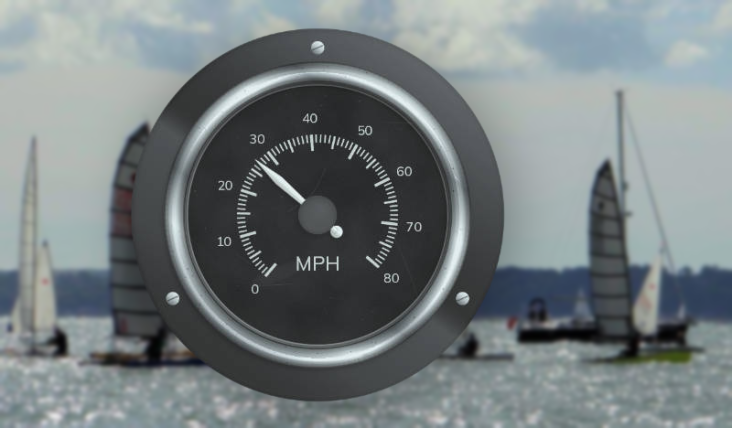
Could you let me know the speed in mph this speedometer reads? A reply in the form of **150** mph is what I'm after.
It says **27** mph
